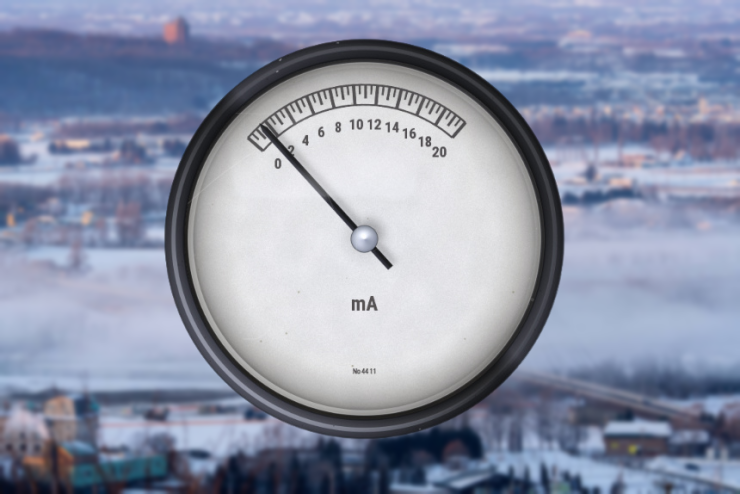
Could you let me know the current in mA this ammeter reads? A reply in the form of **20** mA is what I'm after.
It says **1.5** mA
